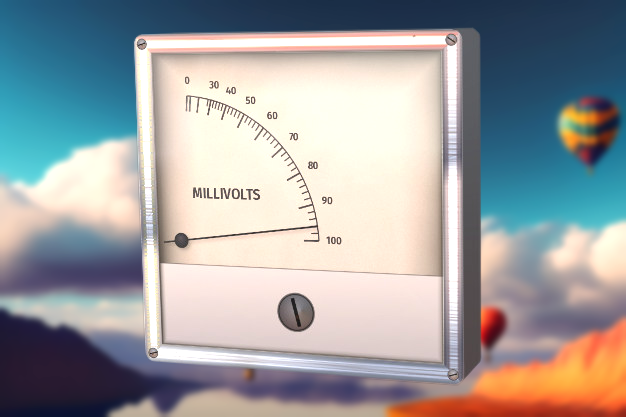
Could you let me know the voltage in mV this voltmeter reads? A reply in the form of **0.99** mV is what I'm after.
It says **96** mV
